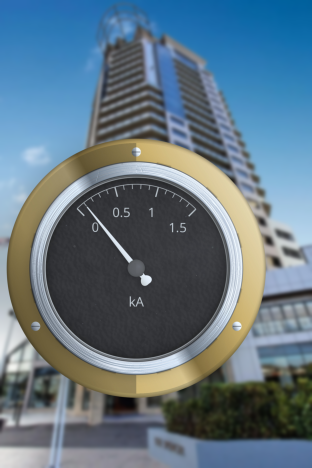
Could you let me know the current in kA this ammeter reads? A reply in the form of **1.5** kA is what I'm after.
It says **0.1** kA
